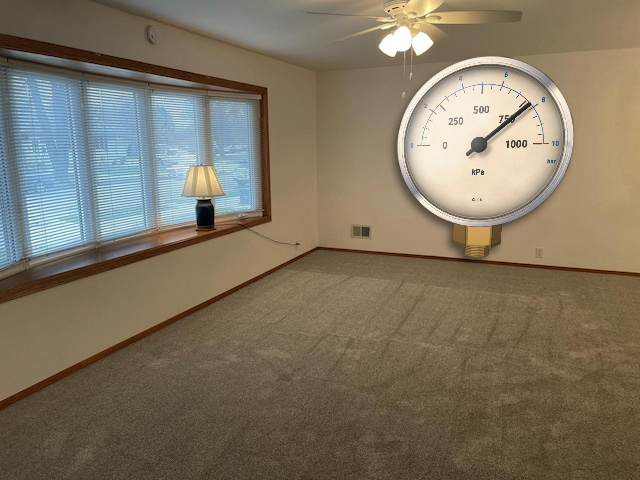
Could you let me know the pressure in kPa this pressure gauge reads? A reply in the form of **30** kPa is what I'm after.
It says **775** kPa
